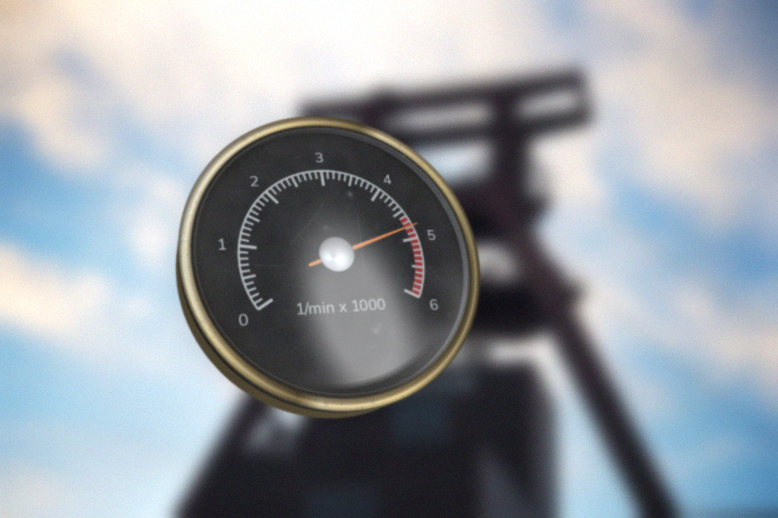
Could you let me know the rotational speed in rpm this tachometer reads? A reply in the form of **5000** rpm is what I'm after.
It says **4800** rpm
